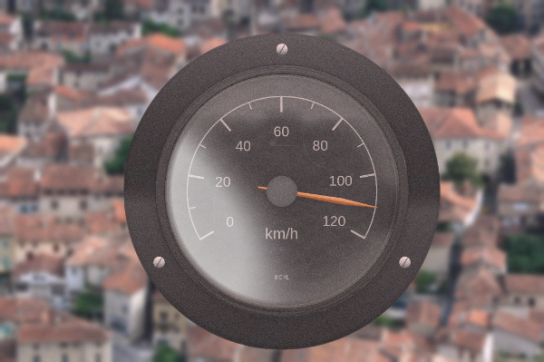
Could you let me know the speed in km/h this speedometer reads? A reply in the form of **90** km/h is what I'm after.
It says **110** km/h
